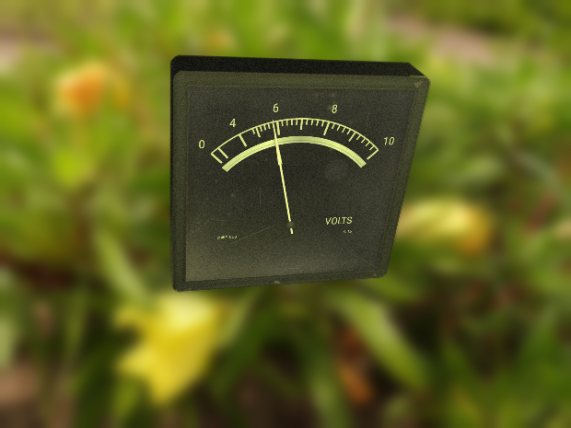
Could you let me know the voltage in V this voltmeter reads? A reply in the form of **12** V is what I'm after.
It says **5.8** V
